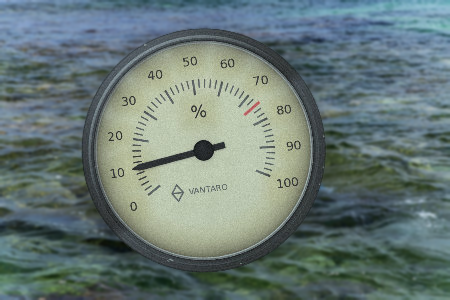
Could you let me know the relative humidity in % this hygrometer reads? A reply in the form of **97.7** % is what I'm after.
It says **10** %
